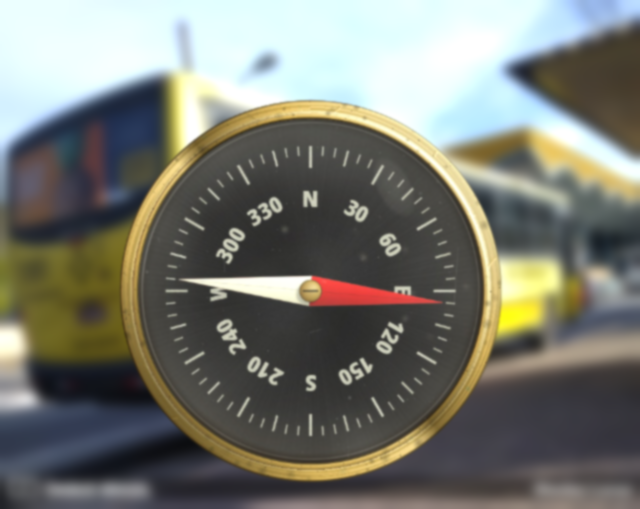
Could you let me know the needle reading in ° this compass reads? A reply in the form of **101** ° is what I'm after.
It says **95** °
